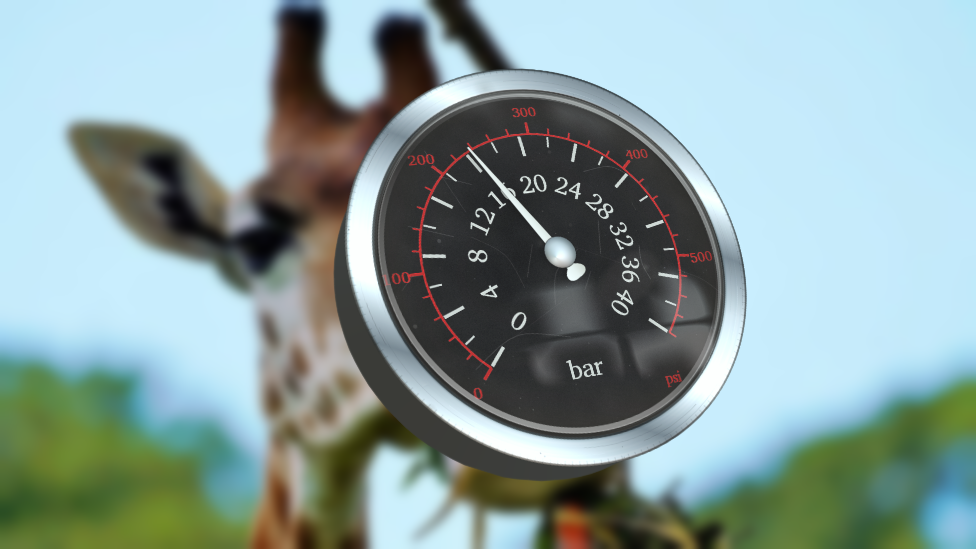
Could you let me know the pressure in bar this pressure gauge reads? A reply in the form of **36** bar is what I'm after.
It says **16** bar
